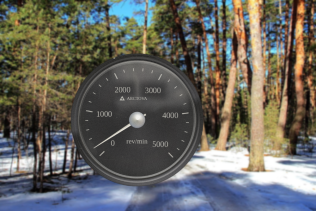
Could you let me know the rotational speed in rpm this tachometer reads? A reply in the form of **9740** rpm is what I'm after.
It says **200** rpm
